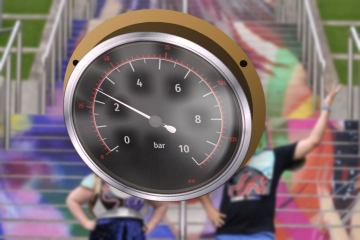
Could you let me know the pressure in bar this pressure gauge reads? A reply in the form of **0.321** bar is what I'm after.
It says **2.5** bar
